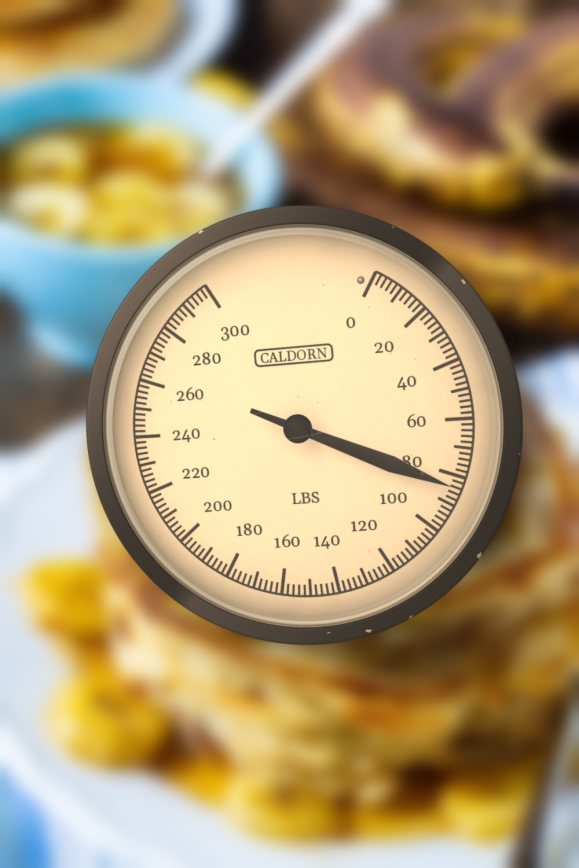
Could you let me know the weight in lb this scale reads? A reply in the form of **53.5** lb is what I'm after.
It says **84** lb
